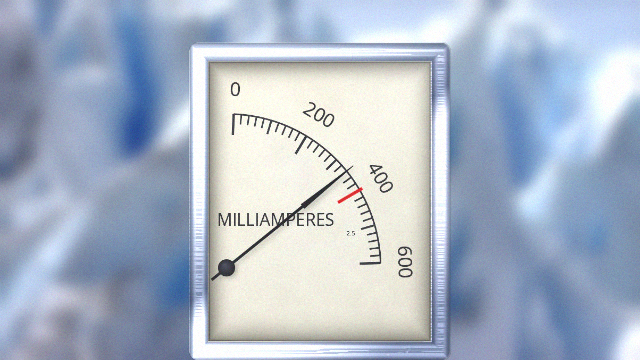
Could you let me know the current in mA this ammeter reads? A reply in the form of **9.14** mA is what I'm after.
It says **340** mA
